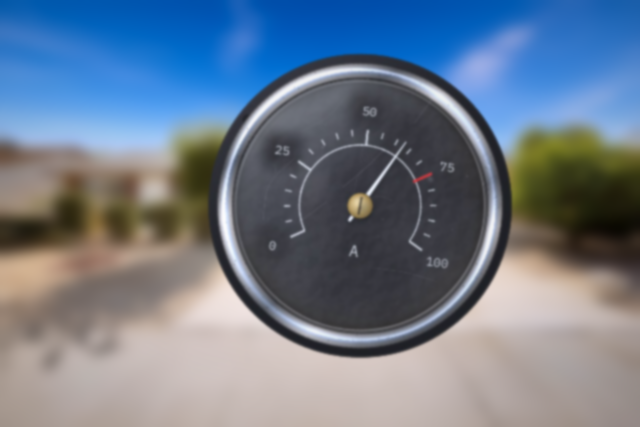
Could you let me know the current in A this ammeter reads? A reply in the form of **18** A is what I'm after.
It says **62.5** A
